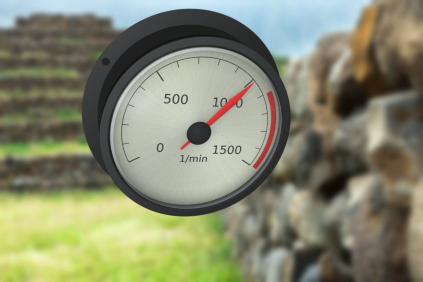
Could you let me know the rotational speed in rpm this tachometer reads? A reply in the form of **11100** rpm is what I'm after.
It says **1000** rpm
